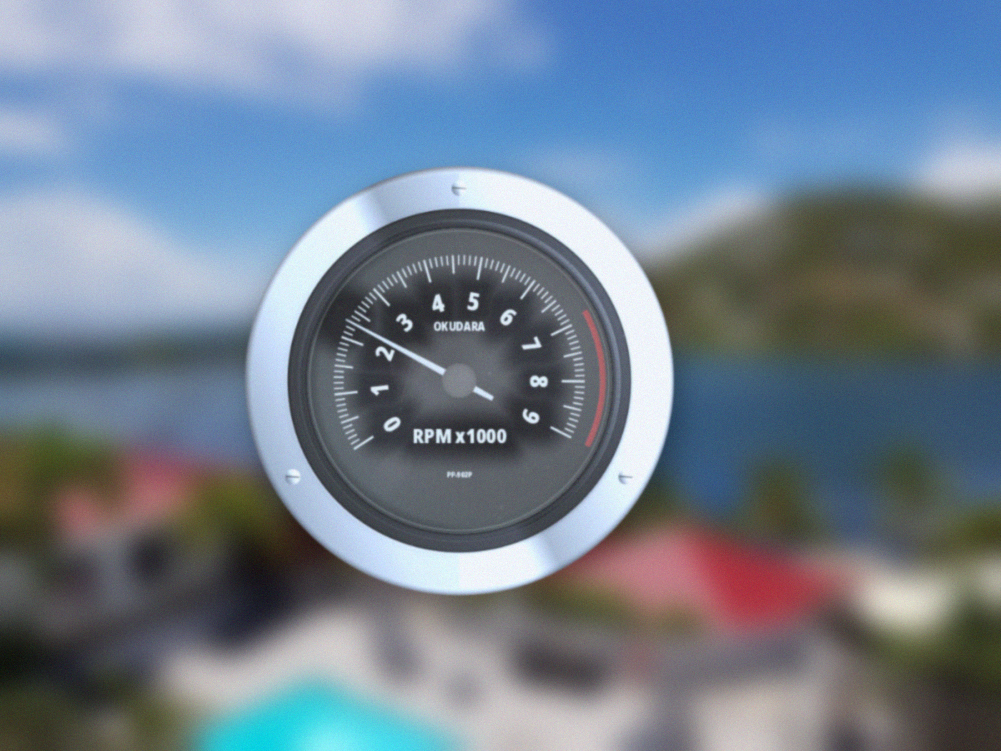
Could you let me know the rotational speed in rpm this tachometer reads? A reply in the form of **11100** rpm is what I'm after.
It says **2300** rpm
